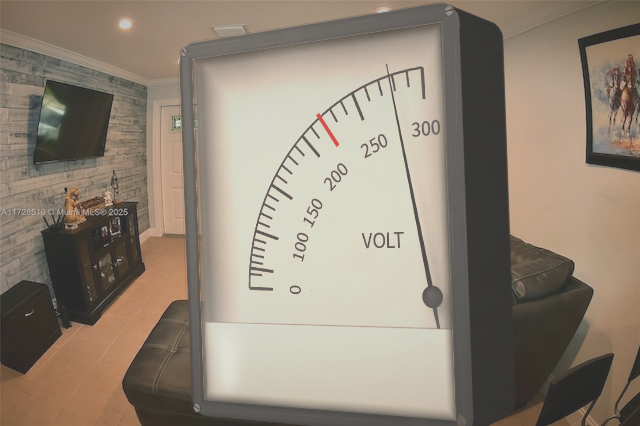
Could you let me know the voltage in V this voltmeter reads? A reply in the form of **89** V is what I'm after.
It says **280** V
